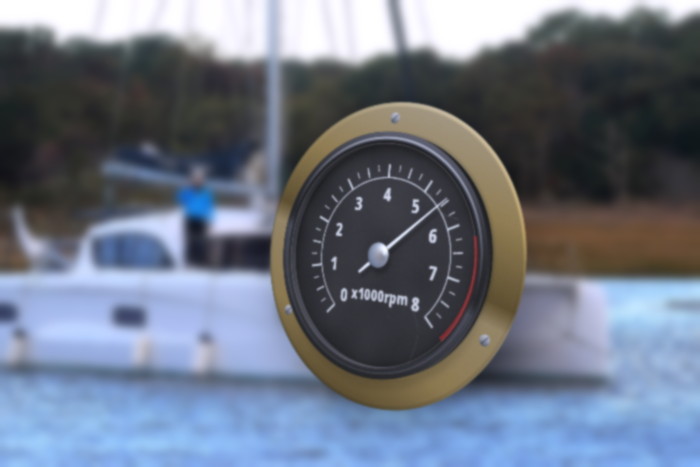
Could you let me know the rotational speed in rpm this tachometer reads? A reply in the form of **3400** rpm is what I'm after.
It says **5500** rpm
